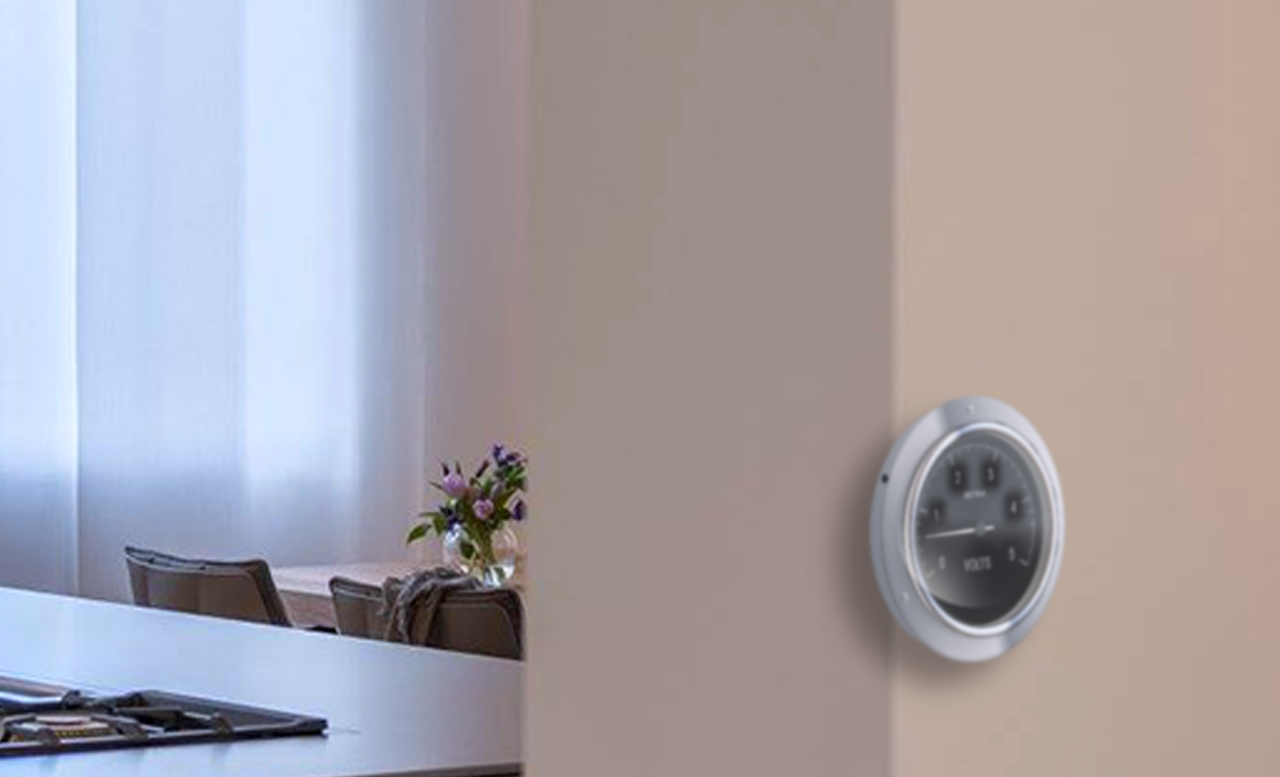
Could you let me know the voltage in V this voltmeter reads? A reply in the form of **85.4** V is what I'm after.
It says **0.6** V
